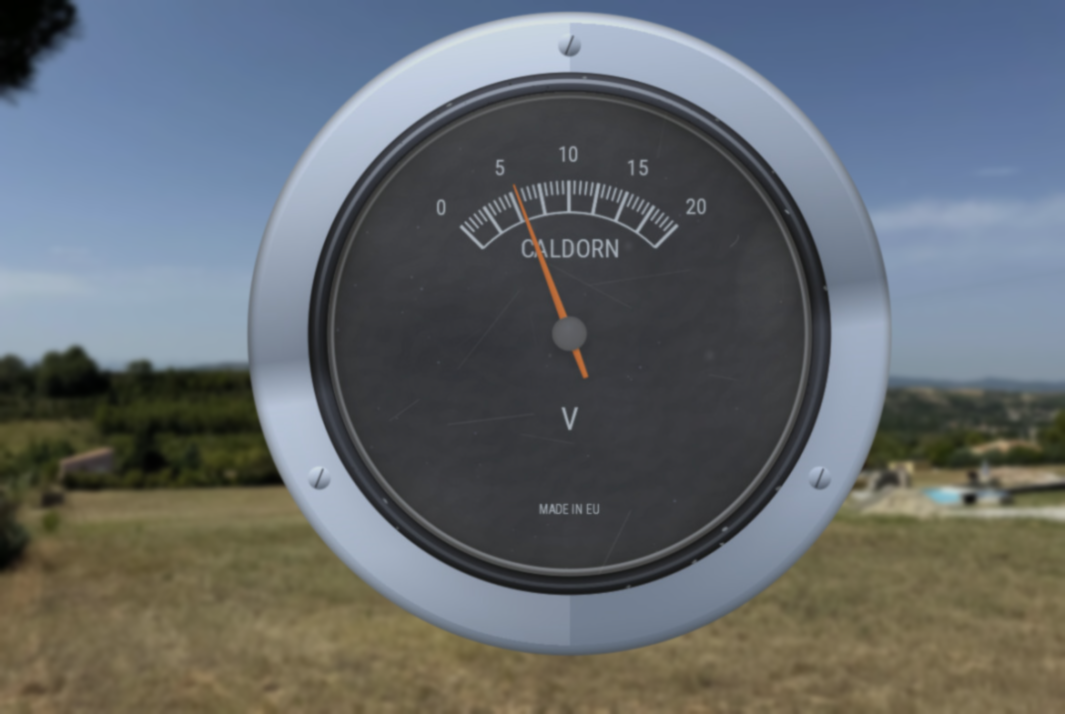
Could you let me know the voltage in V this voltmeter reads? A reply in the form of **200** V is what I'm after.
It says **5.5** V
